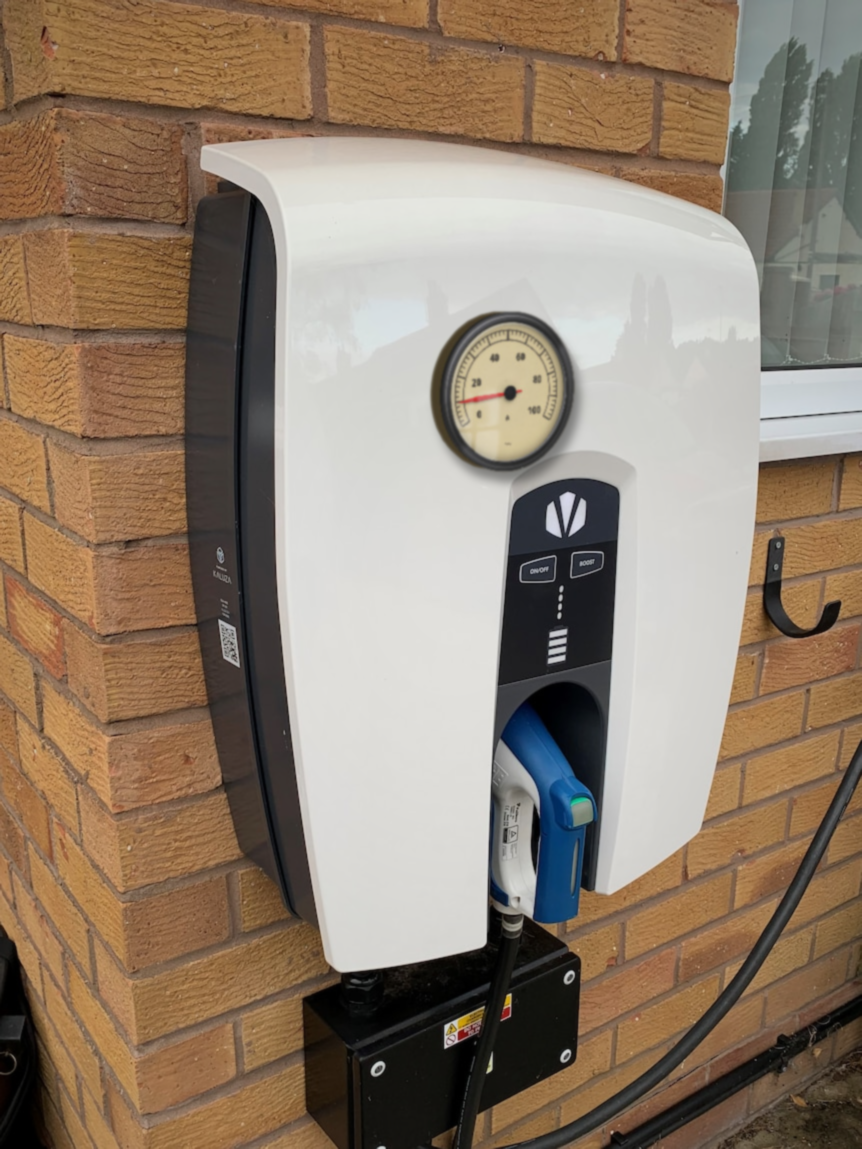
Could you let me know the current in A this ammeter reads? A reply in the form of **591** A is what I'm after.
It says **10** A
